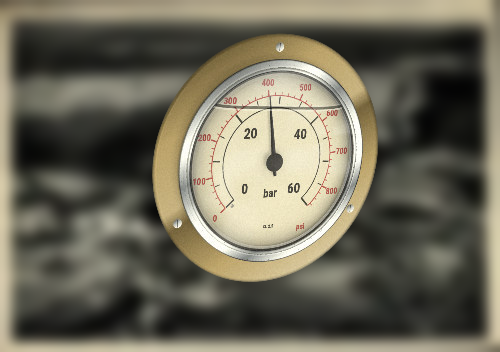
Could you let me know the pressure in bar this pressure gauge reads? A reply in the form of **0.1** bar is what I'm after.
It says **27.5** bar
